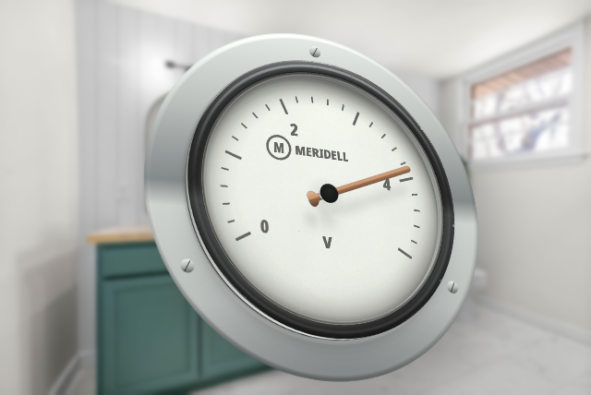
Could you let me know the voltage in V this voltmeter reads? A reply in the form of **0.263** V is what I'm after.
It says **3.9** V
